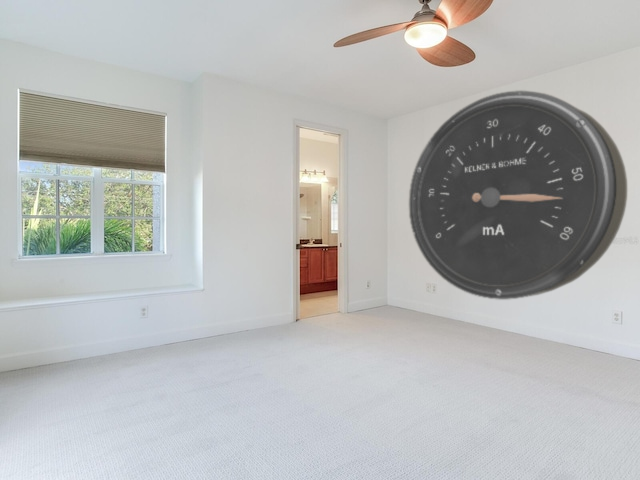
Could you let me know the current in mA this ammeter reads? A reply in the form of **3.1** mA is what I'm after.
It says **54** mA
